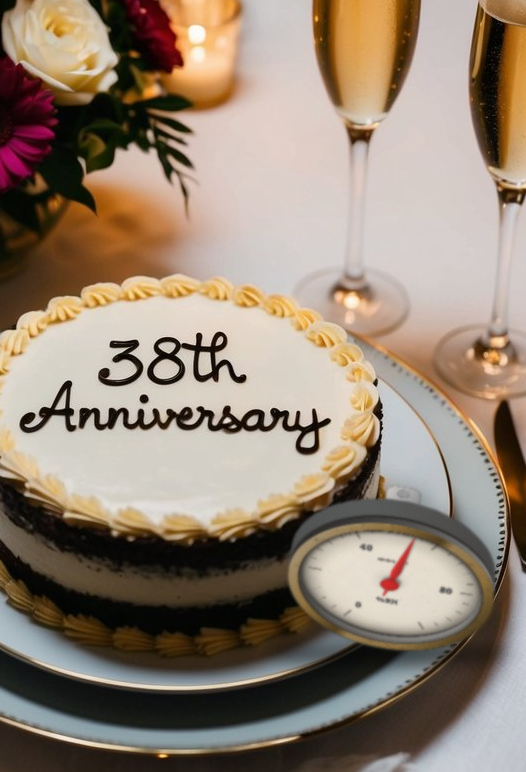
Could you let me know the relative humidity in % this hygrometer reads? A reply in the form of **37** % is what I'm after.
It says **54** %
